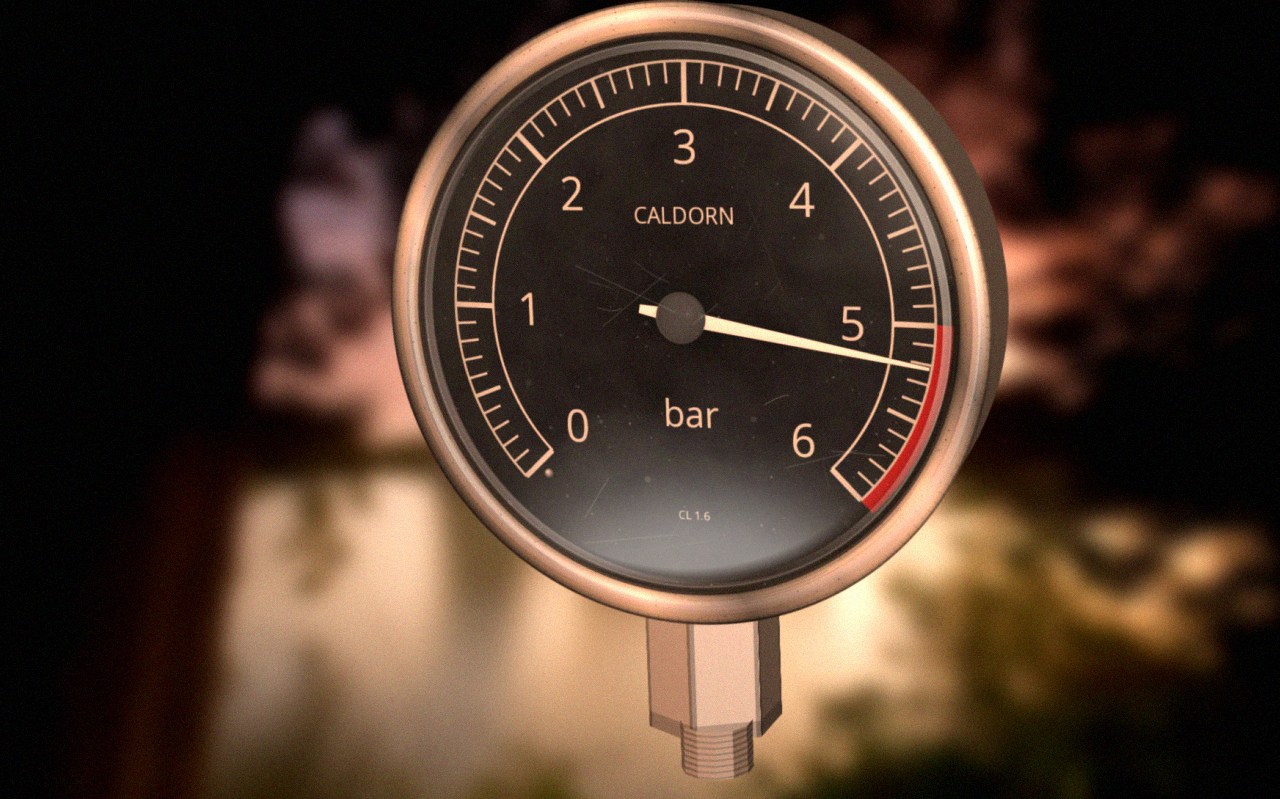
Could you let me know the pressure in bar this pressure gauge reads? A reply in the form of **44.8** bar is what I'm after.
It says **5.2** bar
